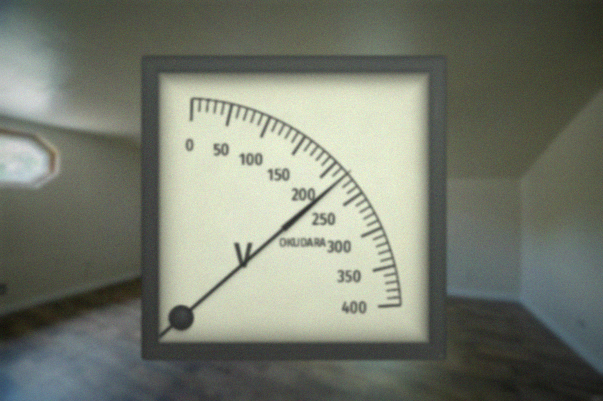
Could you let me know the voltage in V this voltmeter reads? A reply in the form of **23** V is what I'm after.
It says **220** V
